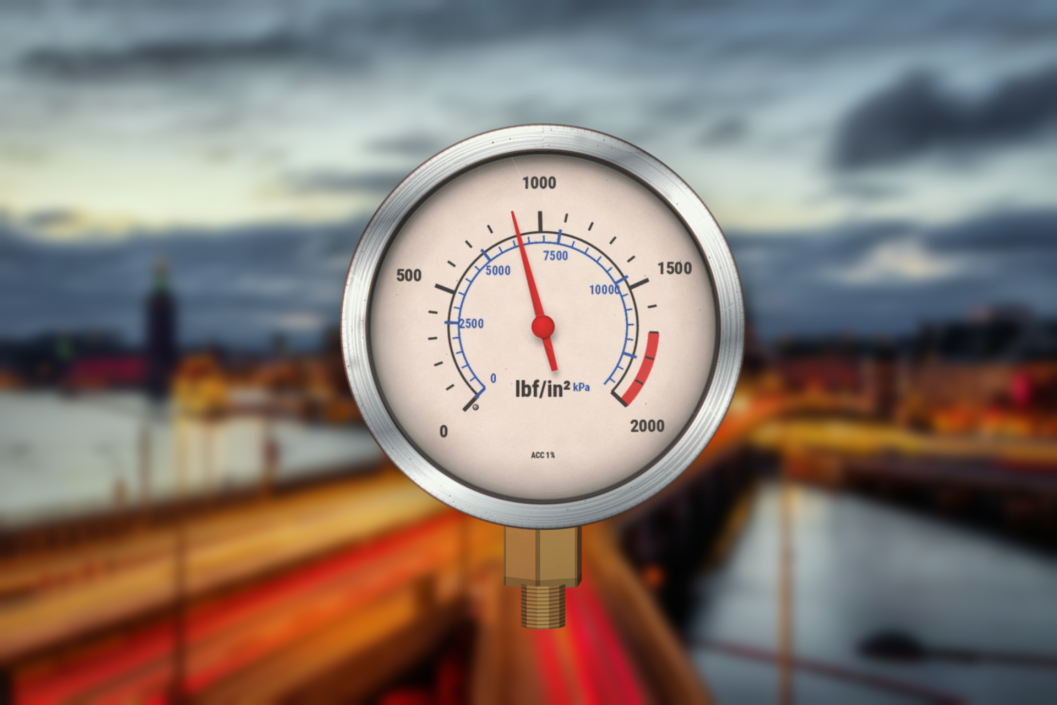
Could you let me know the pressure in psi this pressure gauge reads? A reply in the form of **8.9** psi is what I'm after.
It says **900** psi
